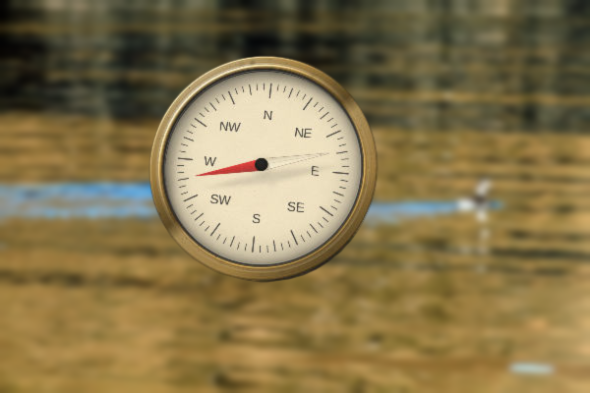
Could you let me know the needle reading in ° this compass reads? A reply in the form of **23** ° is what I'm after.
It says **255** °
